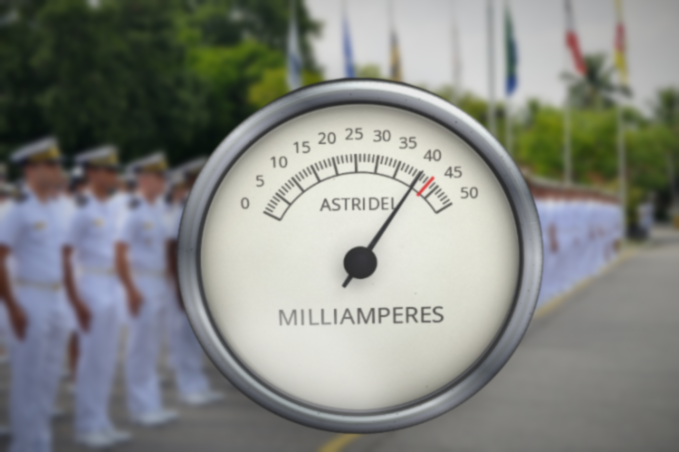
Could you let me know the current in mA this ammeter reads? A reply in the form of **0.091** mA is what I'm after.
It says **40** mA
